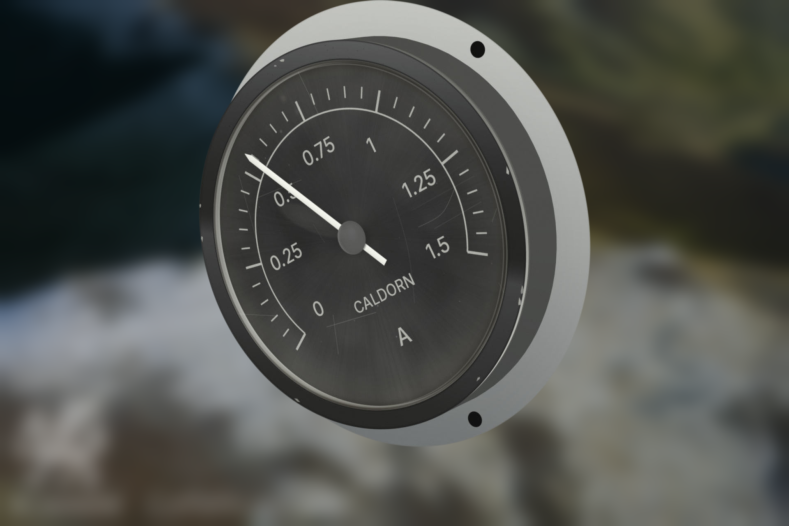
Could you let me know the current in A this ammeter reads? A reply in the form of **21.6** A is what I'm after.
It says **0.55** A
